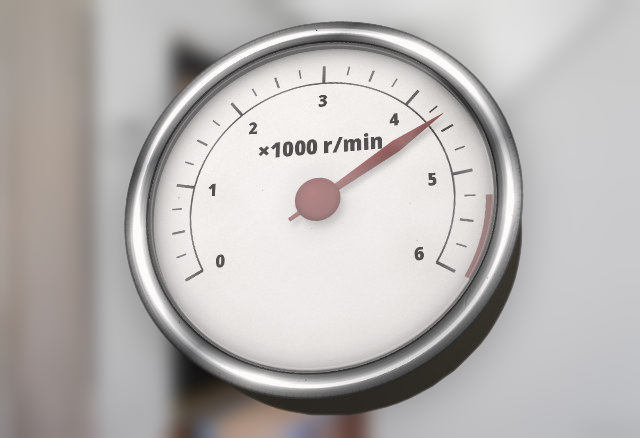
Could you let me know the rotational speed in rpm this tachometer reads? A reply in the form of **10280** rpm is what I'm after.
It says **4375** rpm
